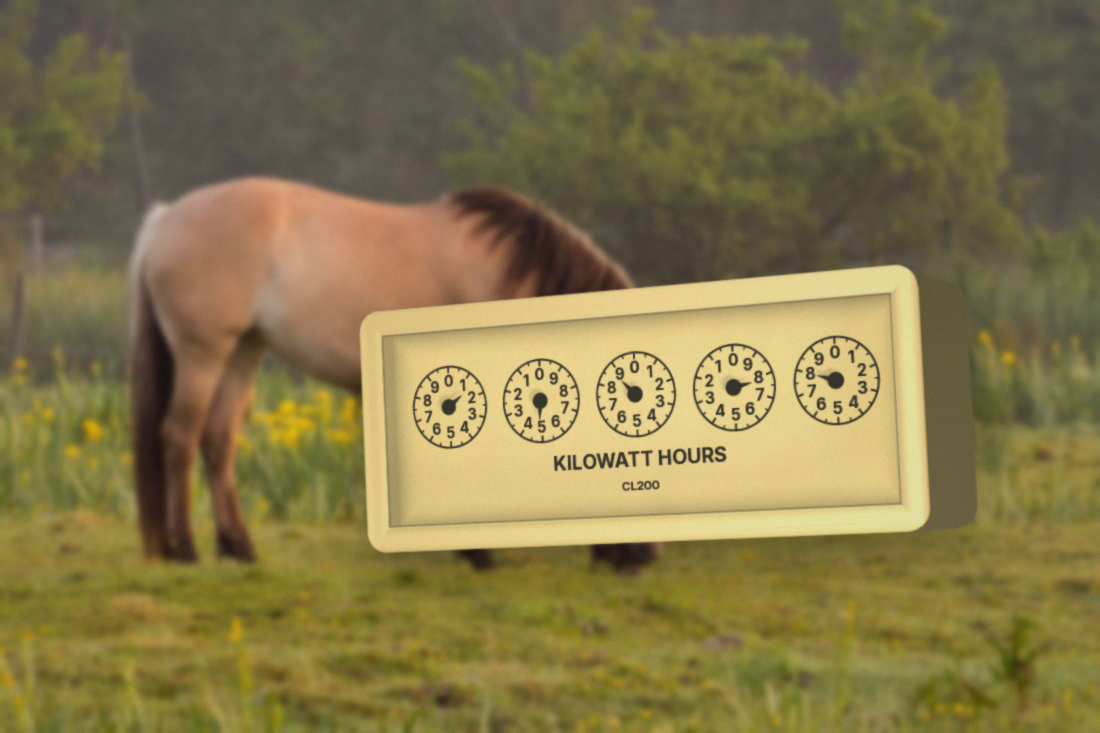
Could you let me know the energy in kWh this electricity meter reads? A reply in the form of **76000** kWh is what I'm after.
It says **14878** kWh
